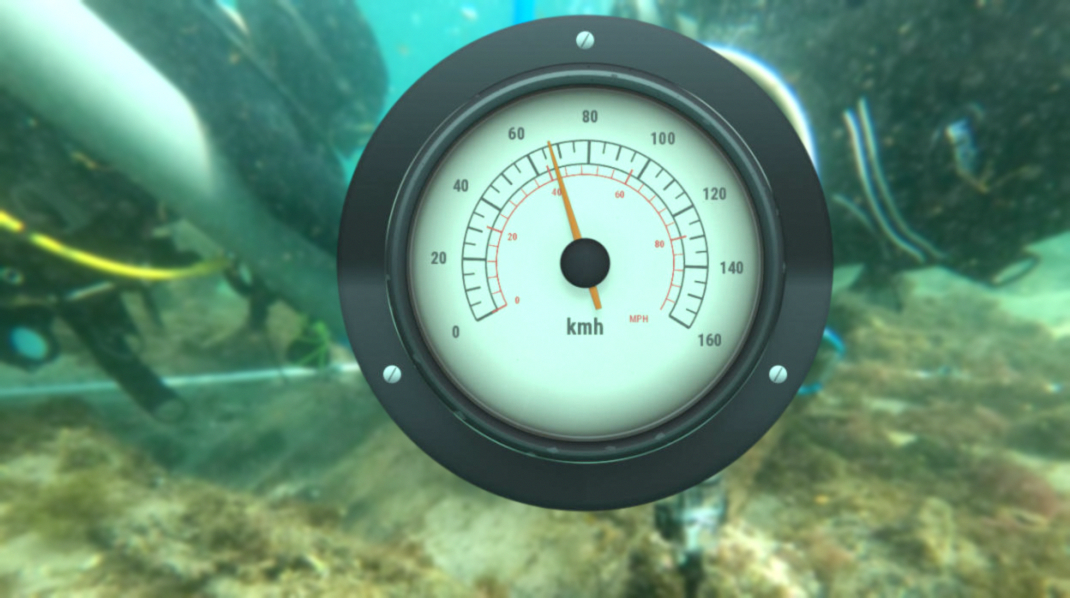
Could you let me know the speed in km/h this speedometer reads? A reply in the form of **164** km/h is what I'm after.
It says **67.5** km/h
